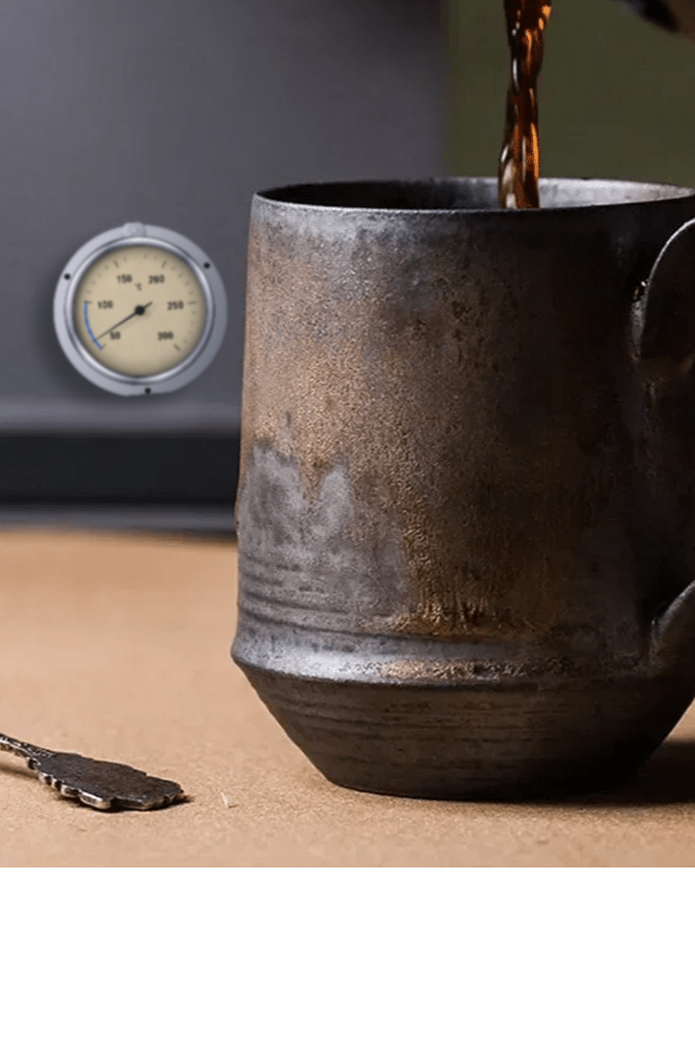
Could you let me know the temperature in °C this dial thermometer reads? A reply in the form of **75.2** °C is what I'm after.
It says **60** °C
